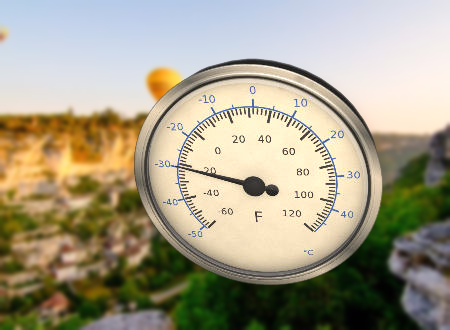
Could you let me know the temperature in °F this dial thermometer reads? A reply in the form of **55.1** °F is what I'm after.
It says **-20** °F
